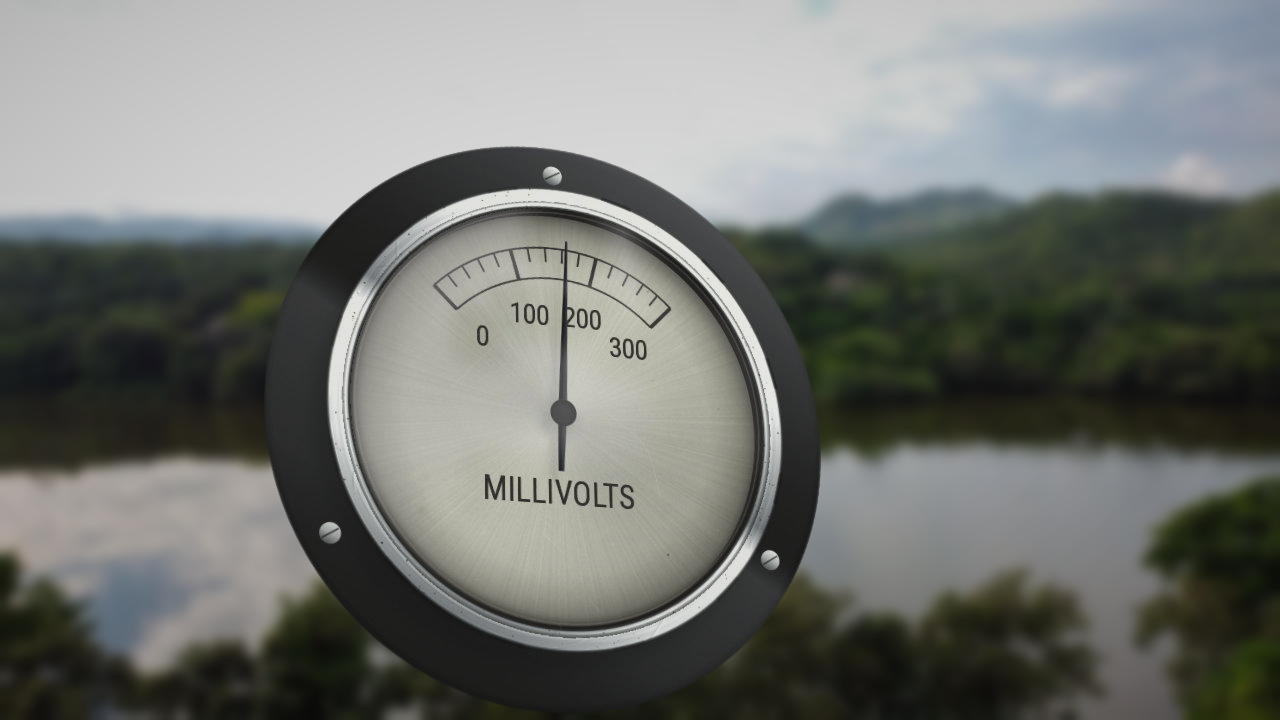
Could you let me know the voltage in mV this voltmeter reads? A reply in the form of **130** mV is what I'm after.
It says **160** mV
